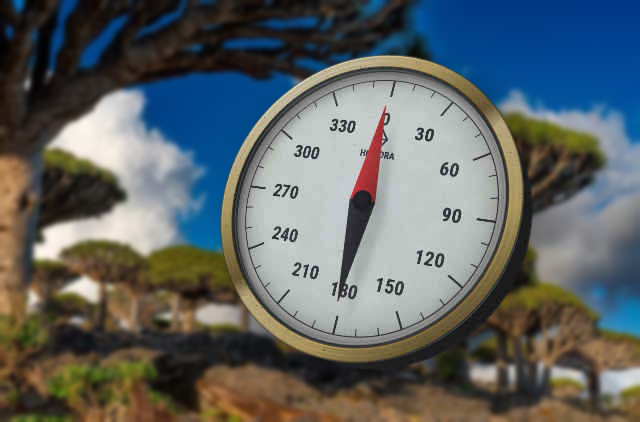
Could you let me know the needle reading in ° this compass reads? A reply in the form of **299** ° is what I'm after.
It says **0** °
